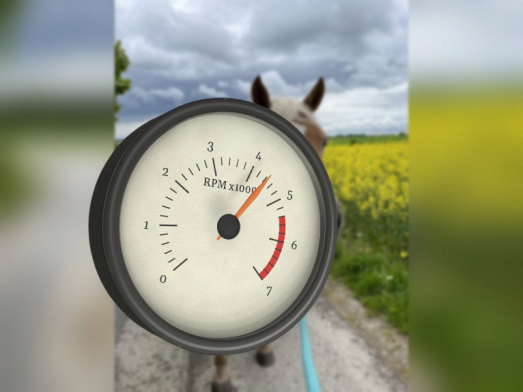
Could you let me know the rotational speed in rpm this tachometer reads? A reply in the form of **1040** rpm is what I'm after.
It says **4400** rpm
